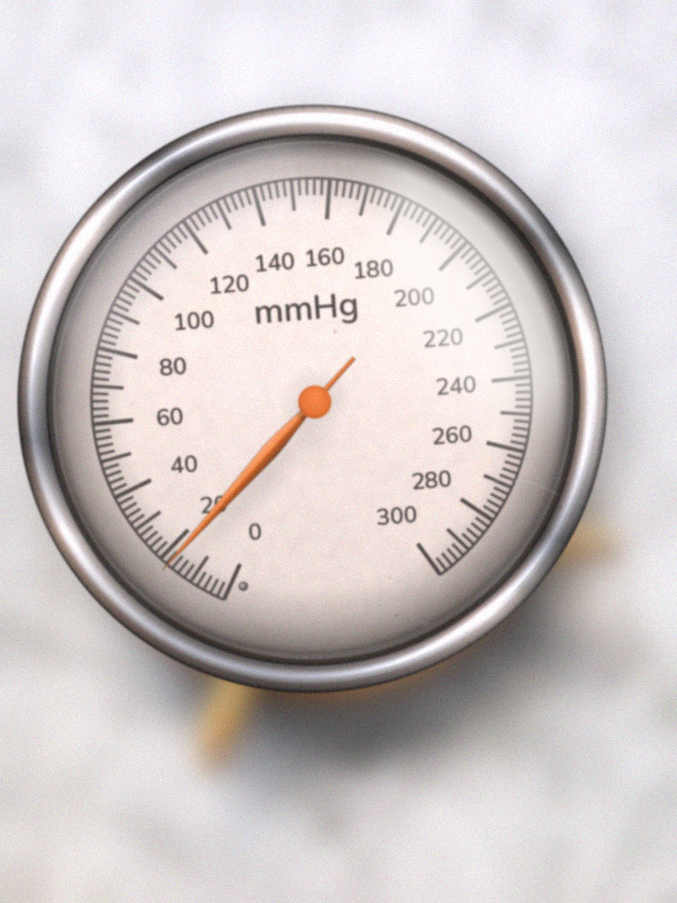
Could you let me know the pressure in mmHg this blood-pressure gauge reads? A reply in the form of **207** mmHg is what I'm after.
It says **18** mmHg
